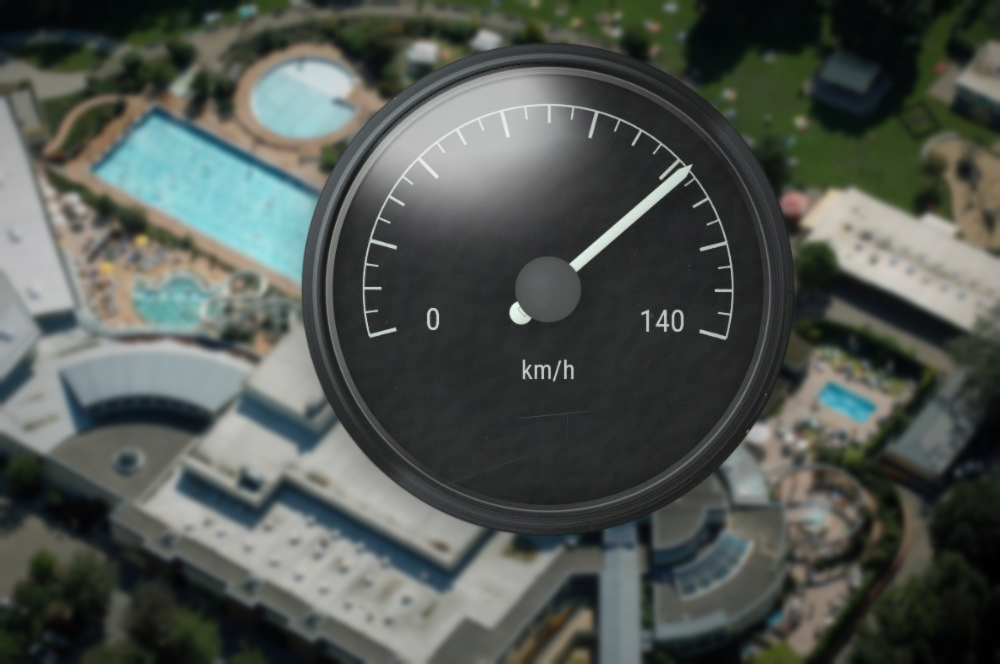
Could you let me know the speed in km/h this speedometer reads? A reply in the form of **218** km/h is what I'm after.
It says **102.5** km/h
